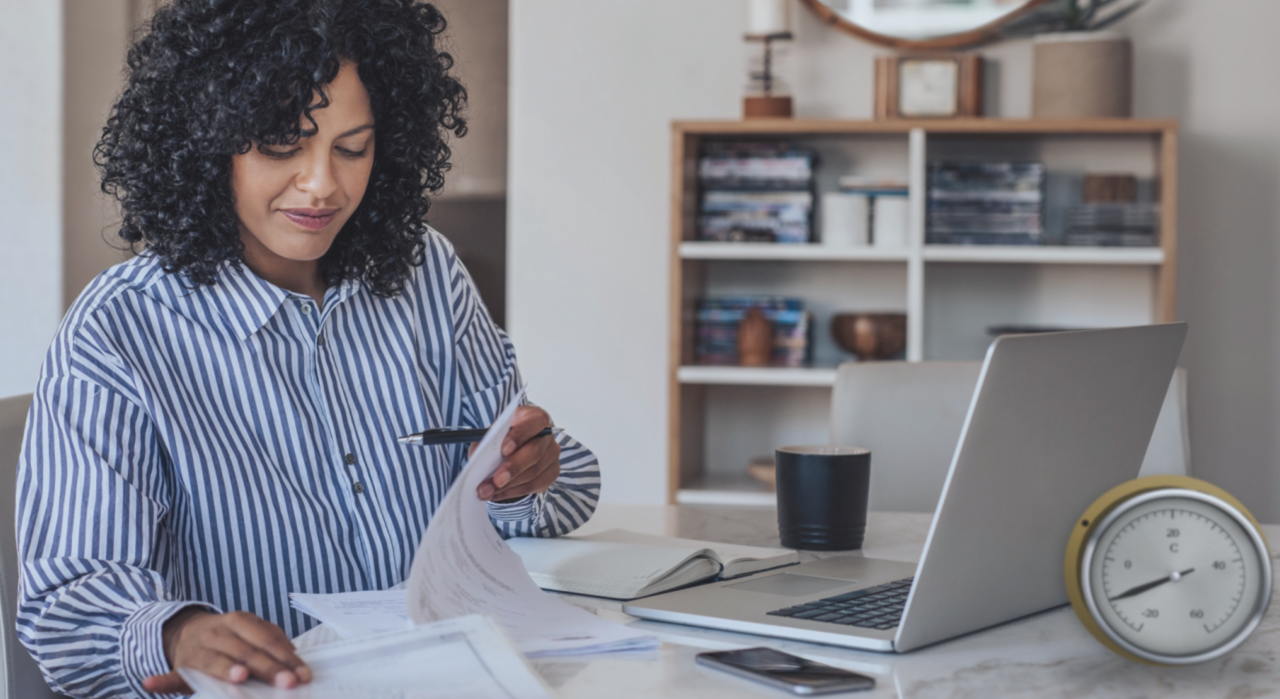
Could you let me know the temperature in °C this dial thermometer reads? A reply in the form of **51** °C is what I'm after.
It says **-10** °C
